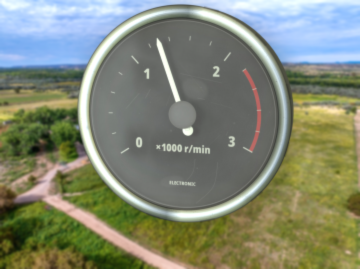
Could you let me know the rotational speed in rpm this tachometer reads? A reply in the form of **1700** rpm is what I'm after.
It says **1300** rpm
